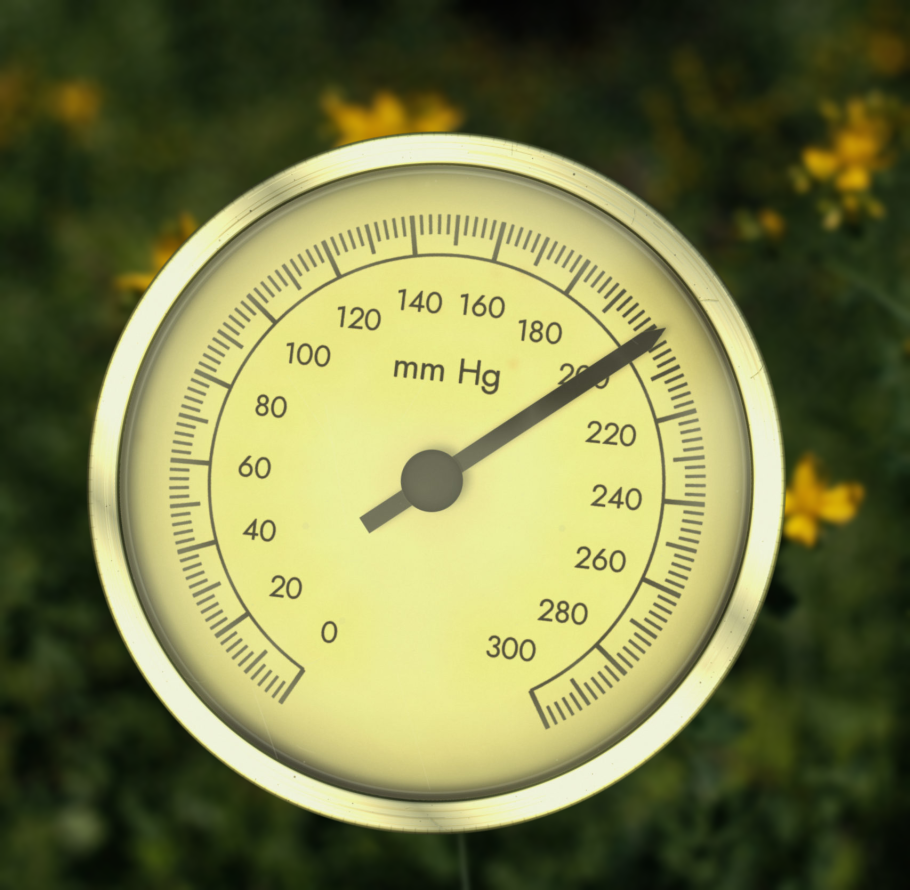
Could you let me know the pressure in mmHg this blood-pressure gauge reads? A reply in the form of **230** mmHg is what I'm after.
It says **202** mmHg
